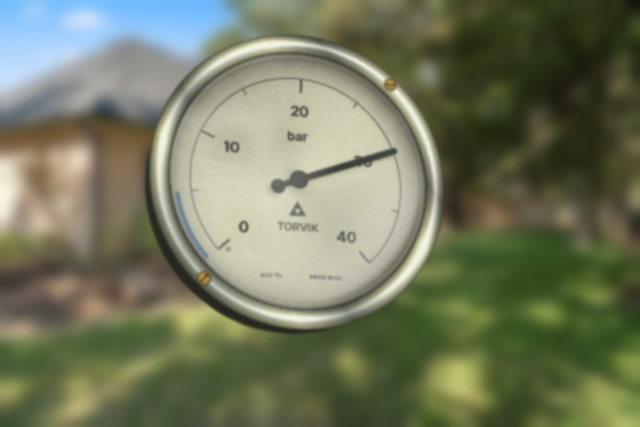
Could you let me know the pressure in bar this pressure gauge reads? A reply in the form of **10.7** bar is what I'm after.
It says **30** bar
